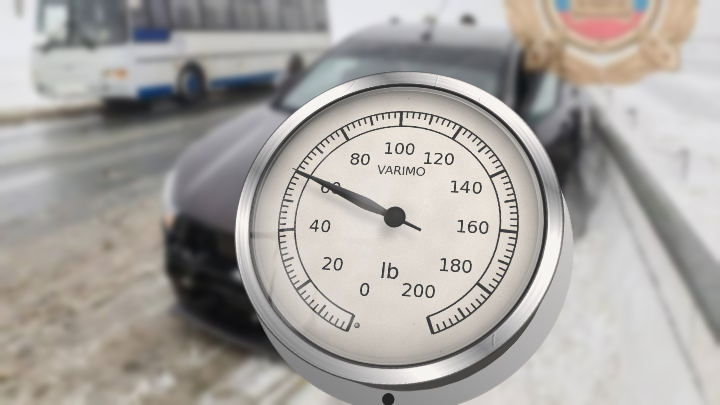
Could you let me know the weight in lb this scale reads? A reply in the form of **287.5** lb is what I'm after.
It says **60** lb
